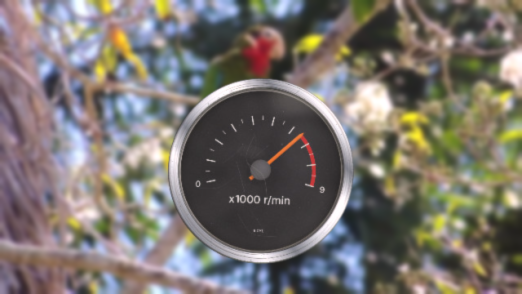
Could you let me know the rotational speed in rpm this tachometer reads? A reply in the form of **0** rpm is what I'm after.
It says **6500** rpm
